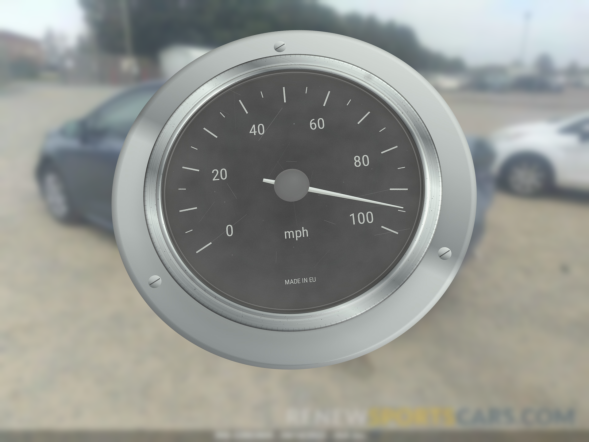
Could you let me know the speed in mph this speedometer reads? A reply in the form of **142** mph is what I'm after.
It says **95** mph
